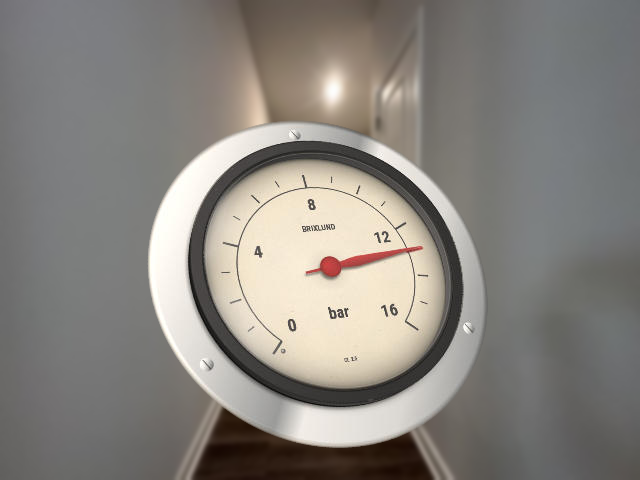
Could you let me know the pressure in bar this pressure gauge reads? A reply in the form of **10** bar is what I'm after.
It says **13** bar
